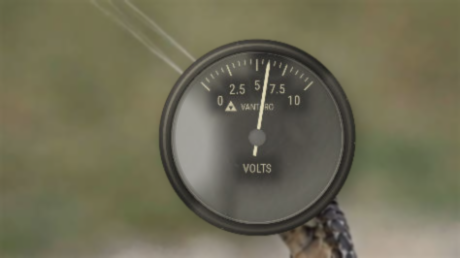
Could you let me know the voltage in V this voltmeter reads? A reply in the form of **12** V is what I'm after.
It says **6** V
